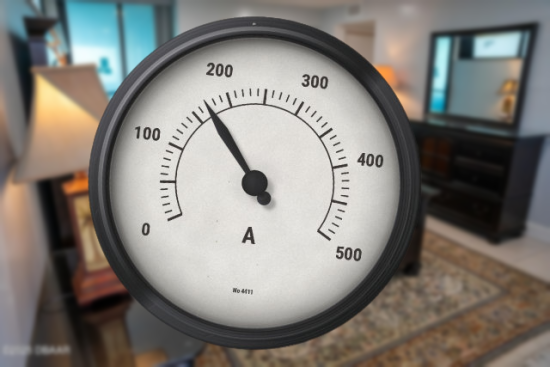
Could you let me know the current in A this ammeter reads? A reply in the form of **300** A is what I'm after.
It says **170** A
